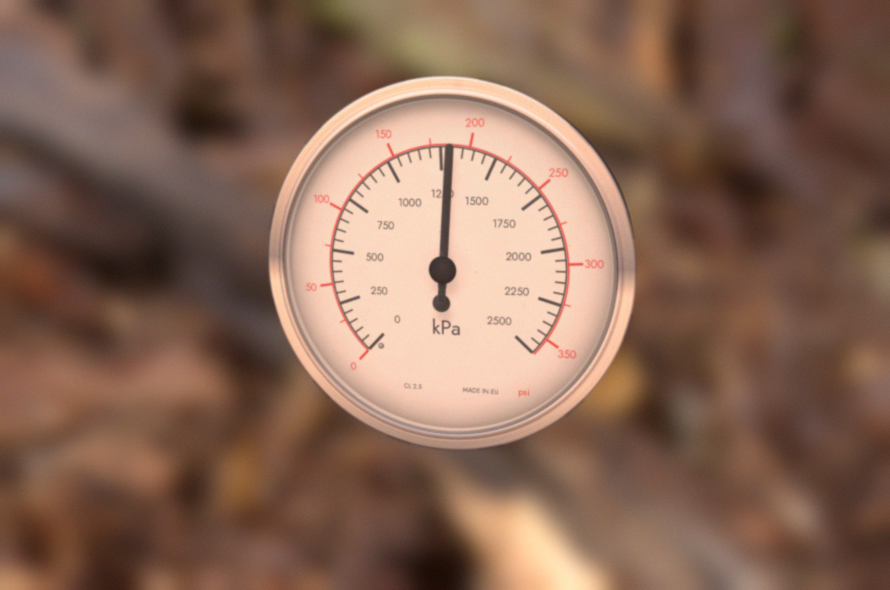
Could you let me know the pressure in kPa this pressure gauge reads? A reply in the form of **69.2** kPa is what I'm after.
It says **1300** kPa
